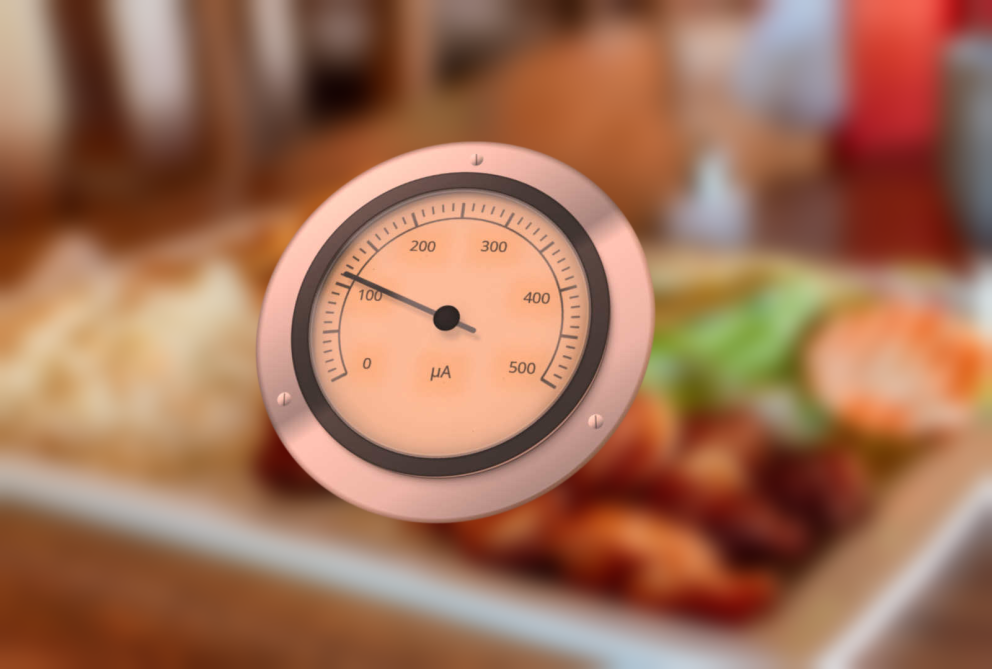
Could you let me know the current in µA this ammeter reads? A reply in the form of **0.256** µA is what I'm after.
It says **110** µA
